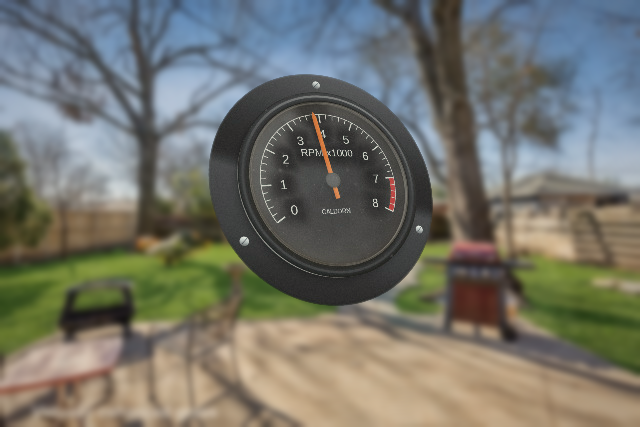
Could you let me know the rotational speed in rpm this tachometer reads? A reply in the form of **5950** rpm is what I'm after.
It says **3800** rpm
